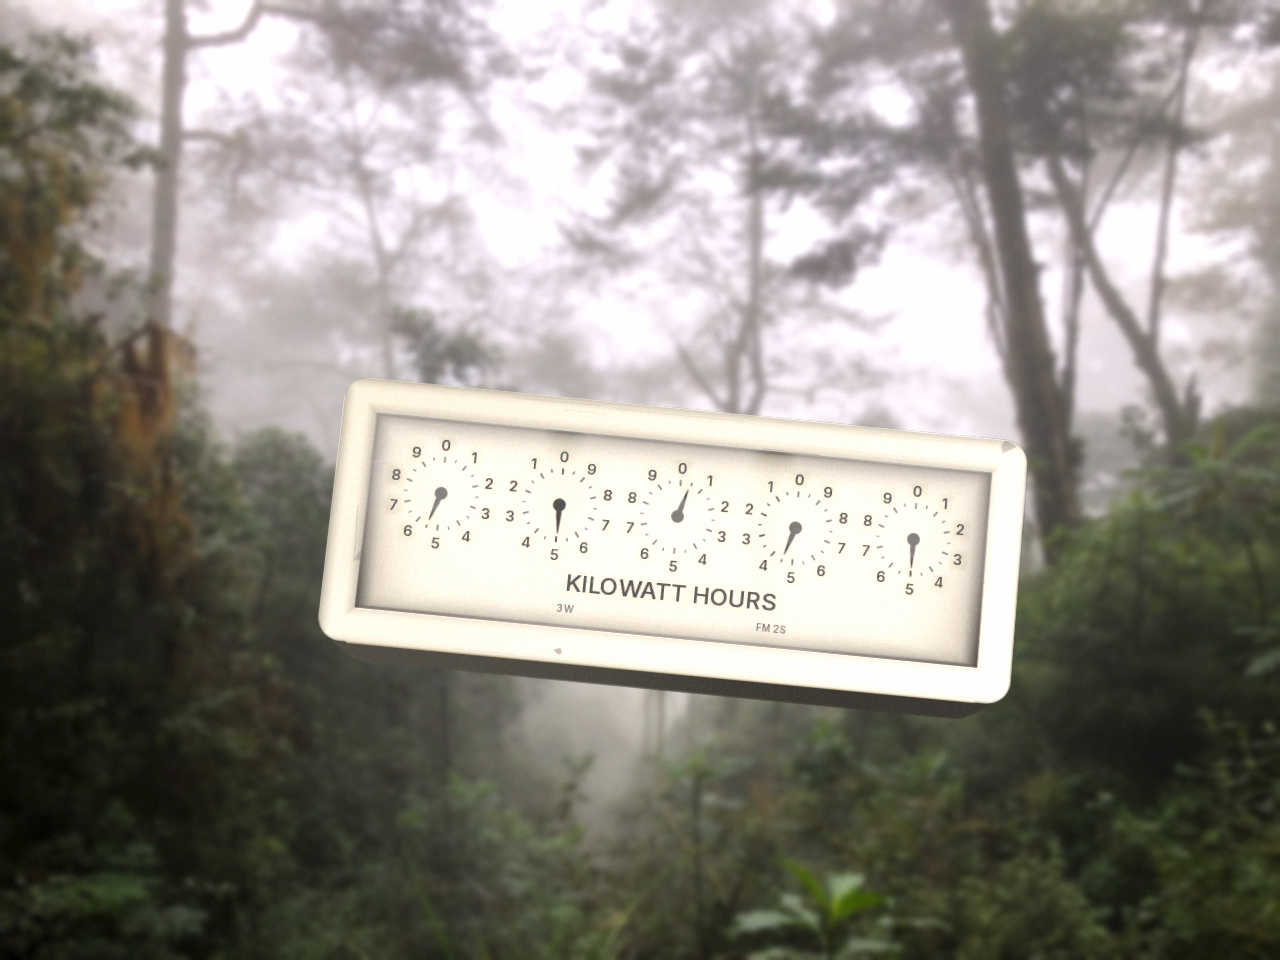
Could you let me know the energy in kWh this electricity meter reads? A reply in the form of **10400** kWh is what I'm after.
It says **55045** kWh
